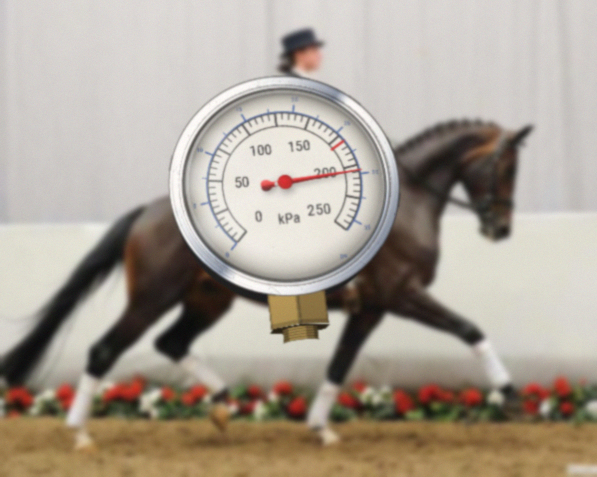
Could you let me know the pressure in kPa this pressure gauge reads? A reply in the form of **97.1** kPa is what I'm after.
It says **205** kPa
